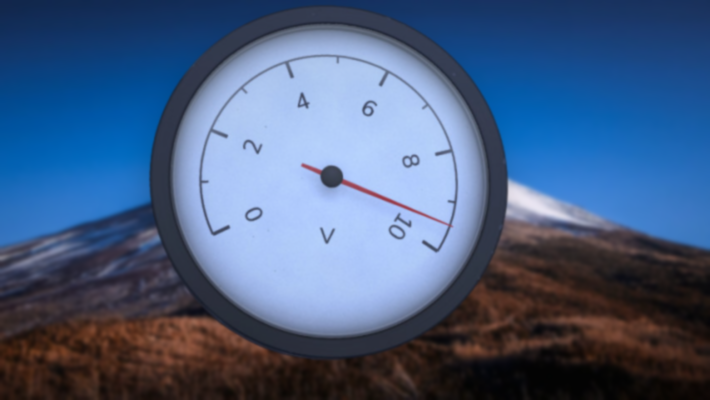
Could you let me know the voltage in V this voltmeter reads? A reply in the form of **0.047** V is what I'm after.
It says **9.5** V
